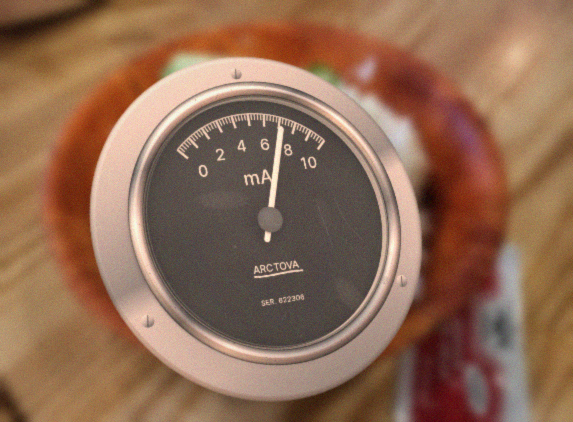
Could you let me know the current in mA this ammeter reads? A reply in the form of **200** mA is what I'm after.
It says **7** mA
